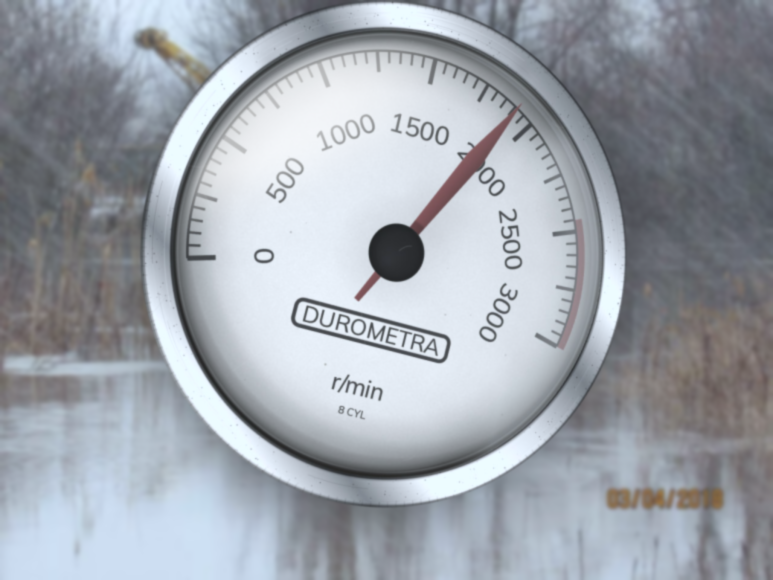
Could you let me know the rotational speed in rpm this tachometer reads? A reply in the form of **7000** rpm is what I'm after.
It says **1900** rpm
